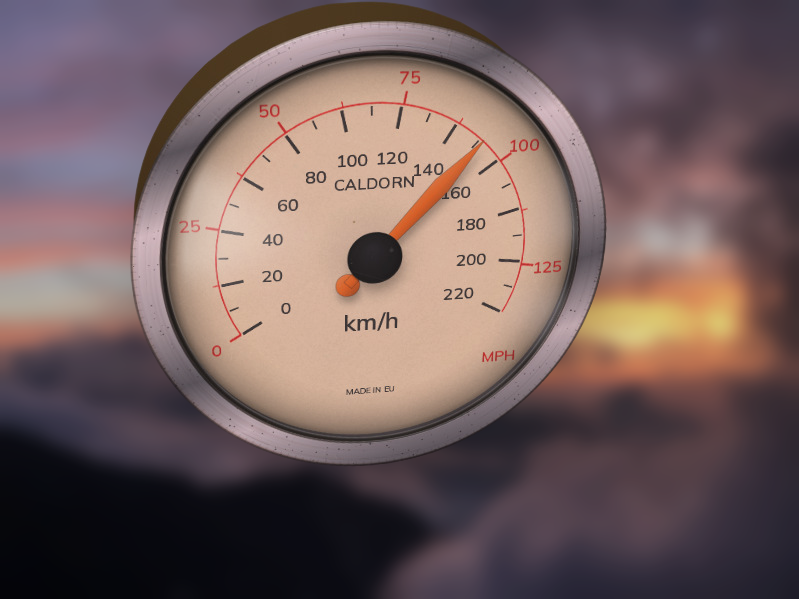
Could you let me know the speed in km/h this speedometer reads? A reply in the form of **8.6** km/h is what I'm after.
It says **150** km/h
